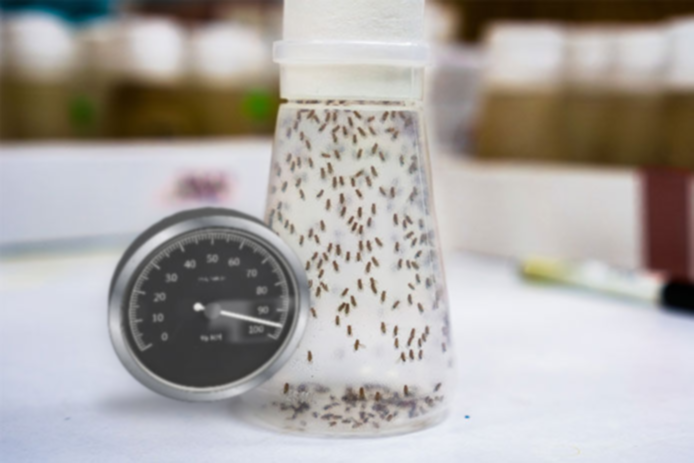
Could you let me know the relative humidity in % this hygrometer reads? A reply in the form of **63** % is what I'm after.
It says **95** %
